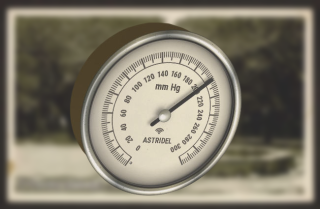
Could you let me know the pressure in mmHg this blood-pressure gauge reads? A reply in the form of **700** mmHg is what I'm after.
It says **200** mmHg
